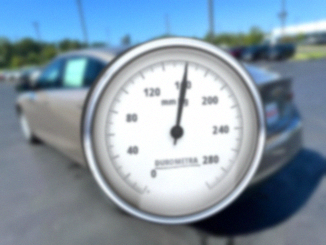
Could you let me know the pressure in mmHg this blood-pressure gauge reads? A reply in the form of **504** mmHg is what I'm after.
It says **160** mmHg
